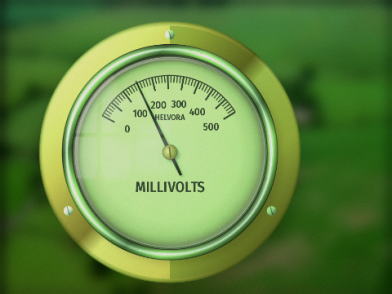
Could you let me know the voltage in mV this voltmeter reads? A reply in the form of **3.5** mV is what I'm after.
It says **150** mV
